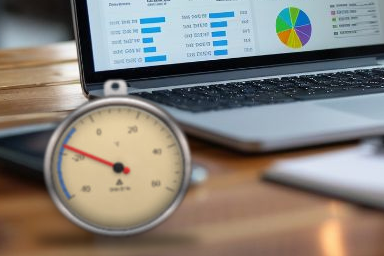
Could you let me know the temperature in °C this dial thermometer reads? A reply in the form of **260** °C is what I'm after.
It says **-16** °C
